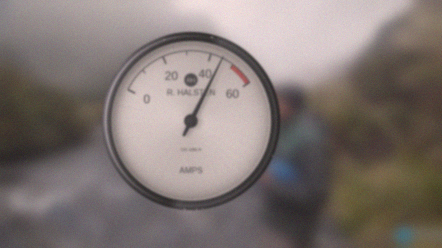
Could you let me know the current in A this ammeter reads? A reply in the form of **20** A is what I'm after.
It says **45** A
